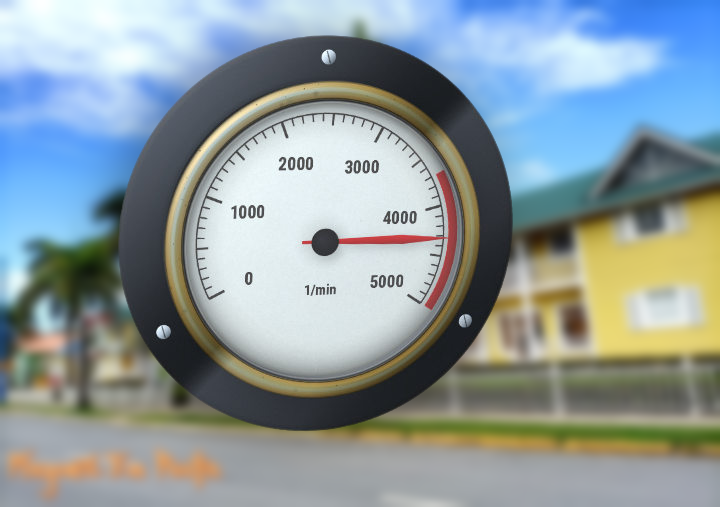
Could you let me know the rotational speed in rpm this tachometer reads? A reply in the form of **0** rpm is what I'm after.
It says **4300** rpm
